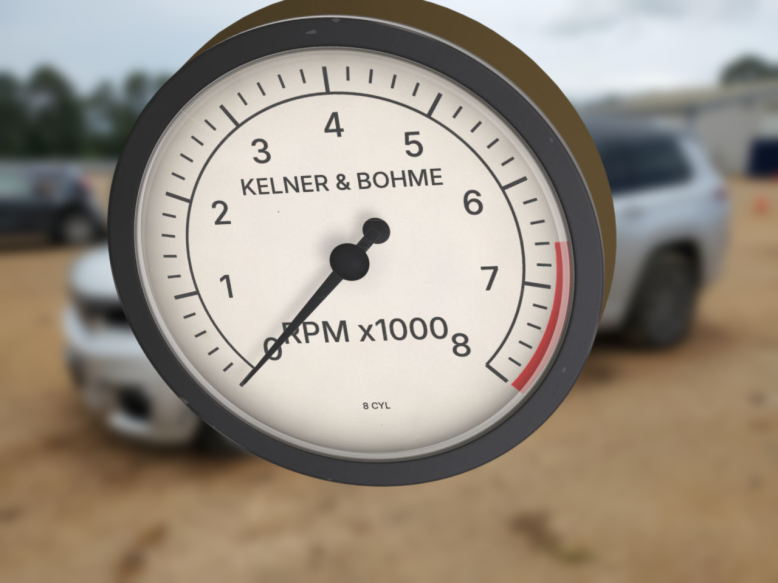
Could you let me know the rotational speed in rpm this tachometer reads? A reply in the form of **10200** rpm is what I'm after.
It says **0** rpm
